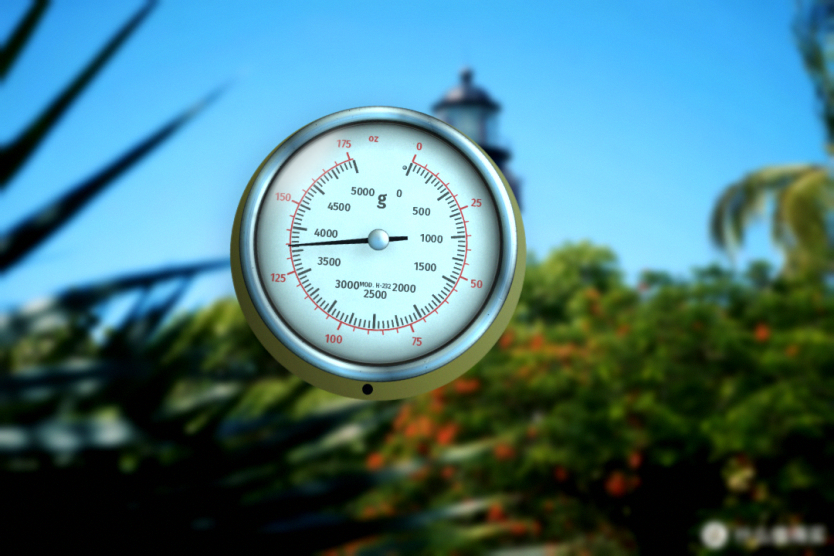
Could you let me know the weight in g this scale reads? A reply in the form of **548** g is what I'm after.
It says **3800** g
